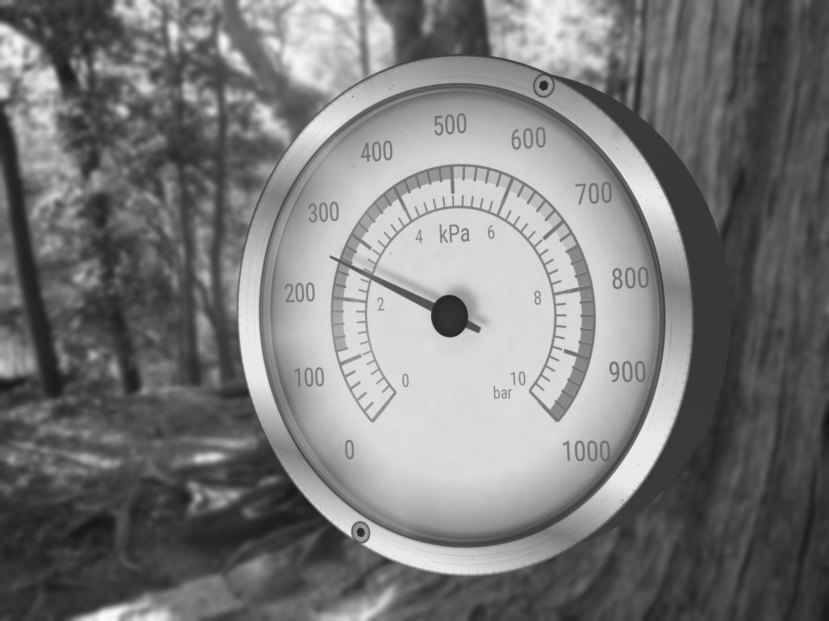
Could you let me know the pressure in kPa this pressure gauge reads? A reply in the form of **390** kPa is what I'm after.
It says **260** kPa
